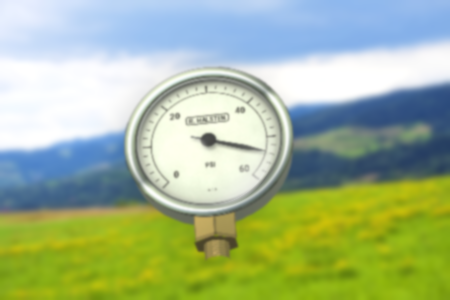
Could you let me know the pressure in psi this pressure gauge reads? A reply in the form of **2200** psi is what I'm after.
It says **54** psi
